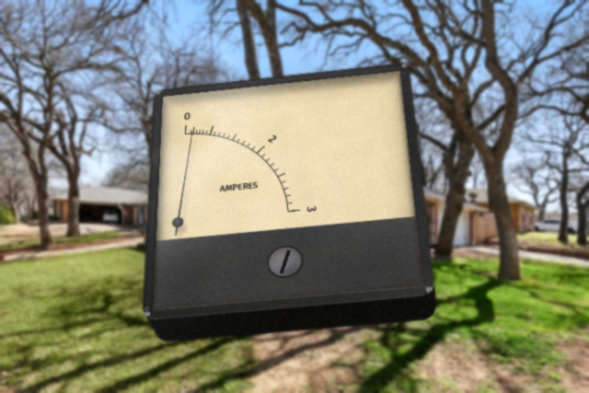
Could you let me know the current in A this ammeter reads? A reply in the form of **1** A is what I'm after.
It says **0.5** A
